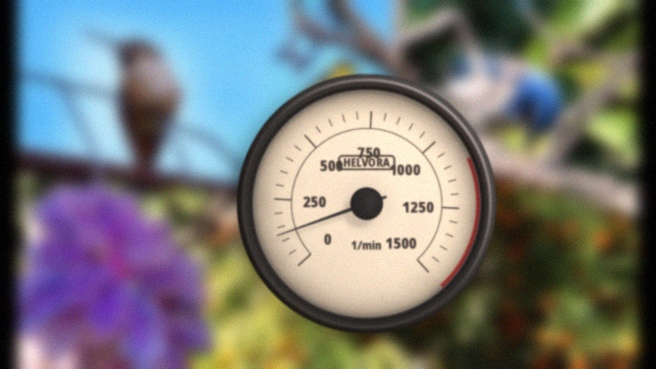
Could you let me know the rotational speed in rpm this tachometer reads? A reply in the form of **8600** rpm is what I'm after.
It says **125** rpm
